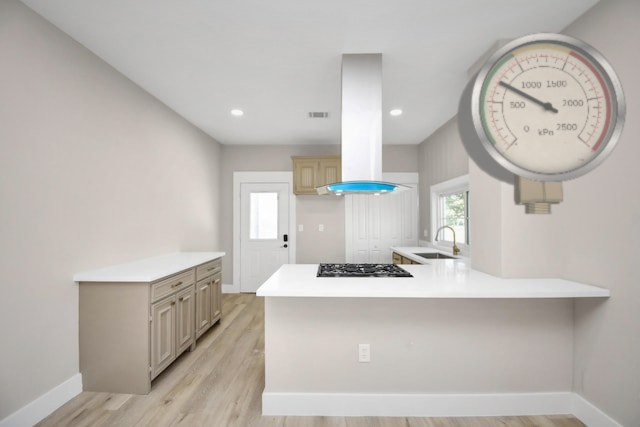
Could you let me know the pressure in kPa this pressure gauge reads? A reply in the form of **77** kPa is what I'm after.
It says **700** kPa
